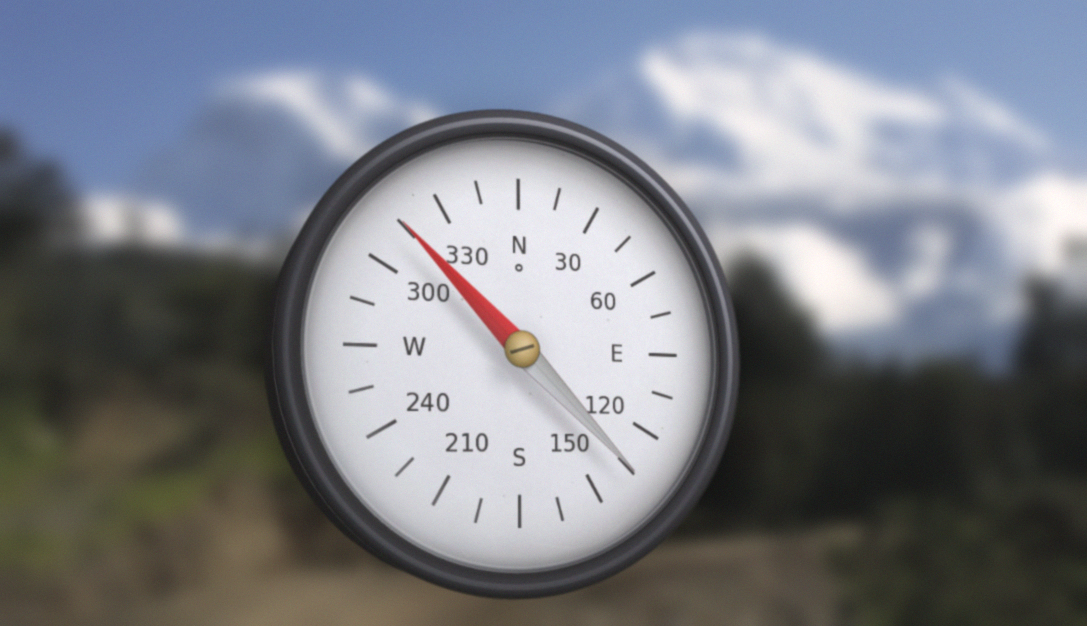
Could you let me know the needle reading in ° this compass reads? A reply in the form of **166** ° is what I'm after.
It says **315** °
